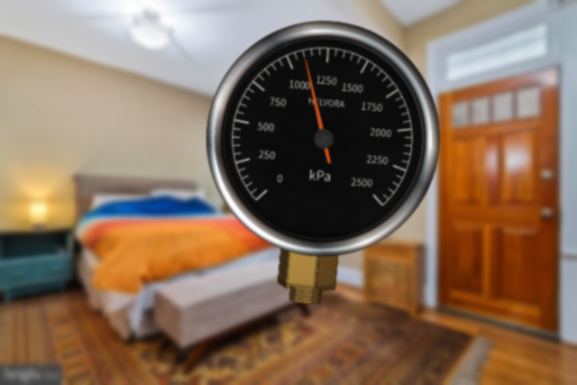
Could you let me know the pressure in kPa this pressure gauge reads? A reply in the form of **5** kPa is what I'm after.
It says **1100** kPa
